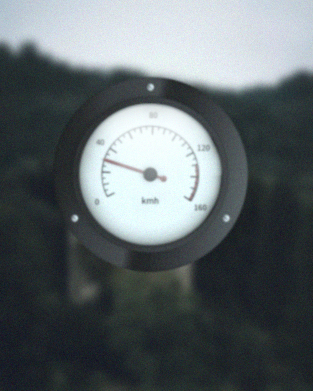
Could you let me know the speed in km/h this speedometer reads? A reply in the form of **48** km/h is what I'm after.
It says **30** km/h
